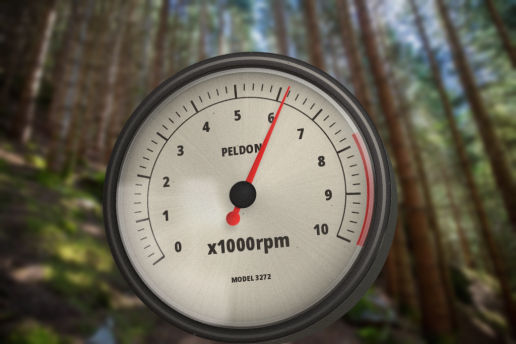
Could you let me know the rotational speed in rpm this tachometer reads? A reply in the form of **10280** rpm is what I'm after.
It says **6200** rpm
